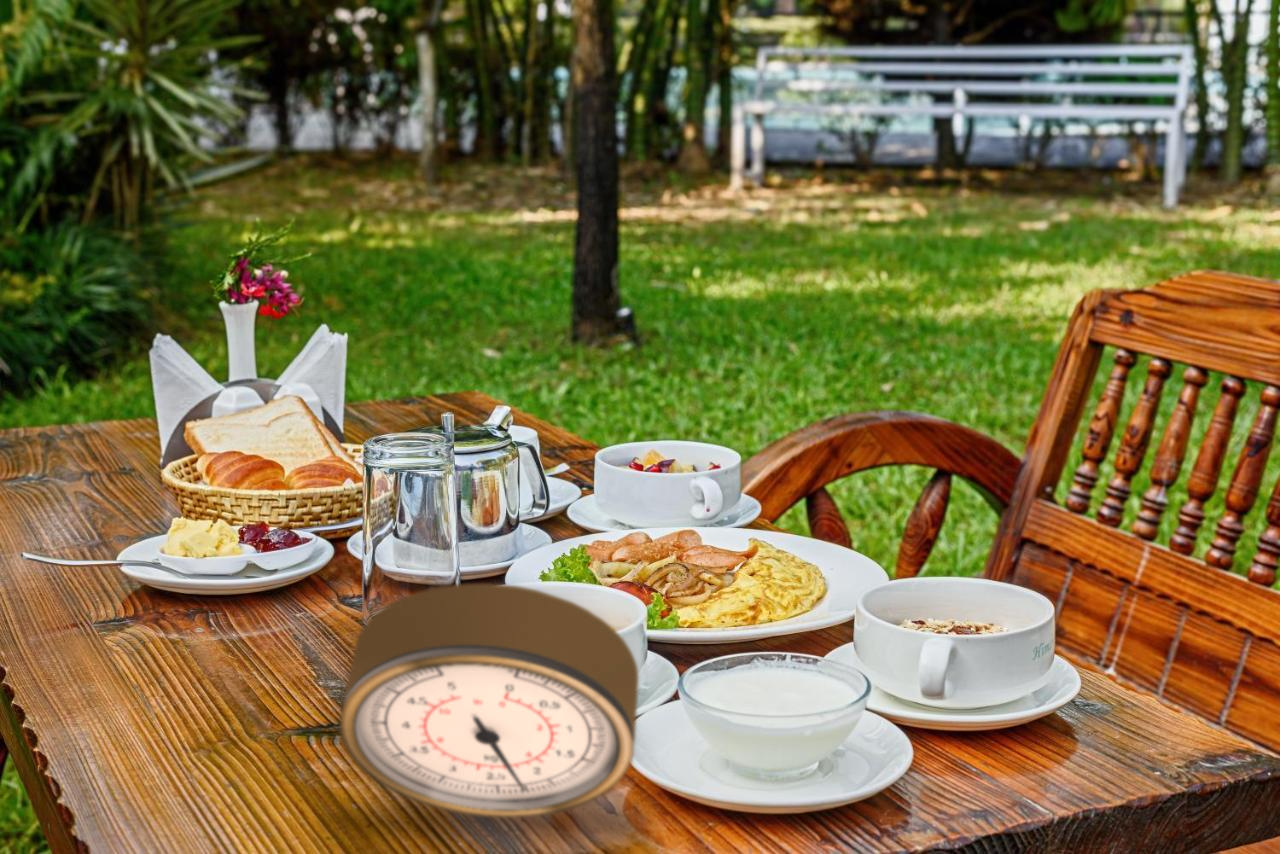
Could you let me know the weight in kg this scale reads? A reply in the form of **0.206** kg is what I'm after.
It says **2.25** kg
